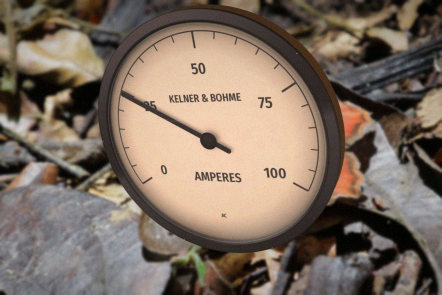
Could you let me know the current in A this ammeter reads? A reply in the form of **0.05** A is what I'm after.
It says **25** A
